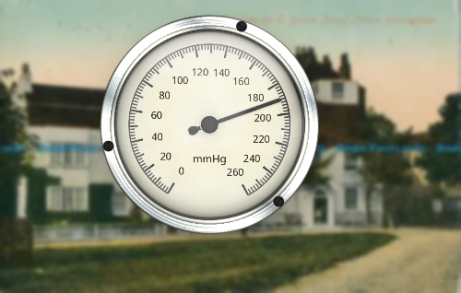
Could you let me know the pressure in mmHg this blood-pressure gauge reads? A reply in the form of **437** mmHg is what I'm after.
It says **190** mmHg
